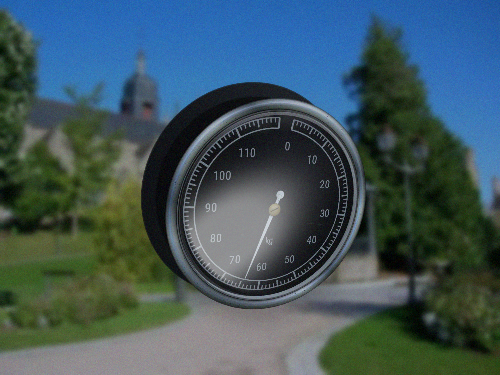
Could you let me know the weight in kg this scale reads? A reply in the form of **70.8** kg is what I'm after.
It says **65** kg
